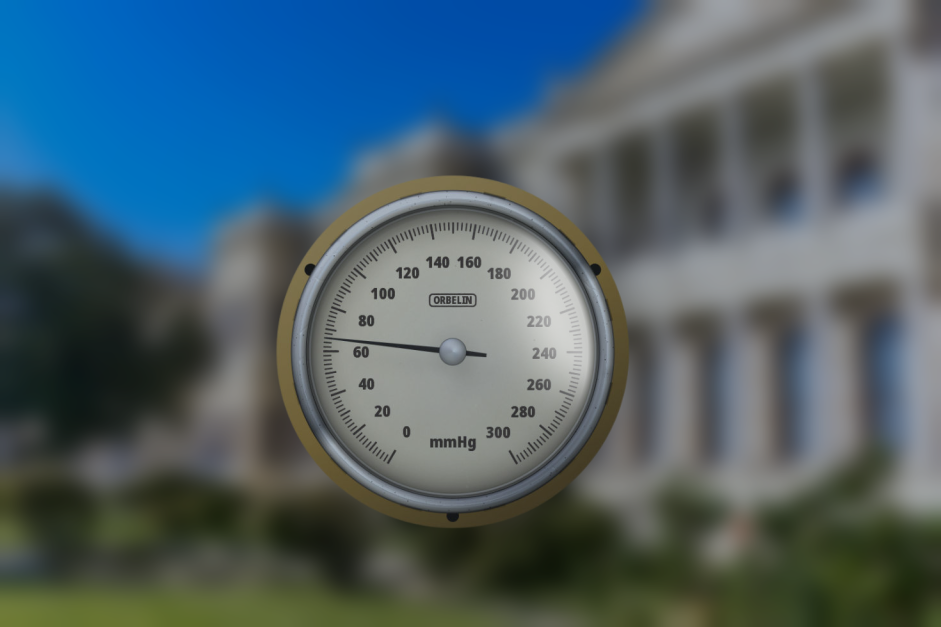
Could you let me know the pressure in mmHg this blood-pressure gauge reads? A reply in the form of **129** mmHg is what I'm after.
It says **66** mmHg
